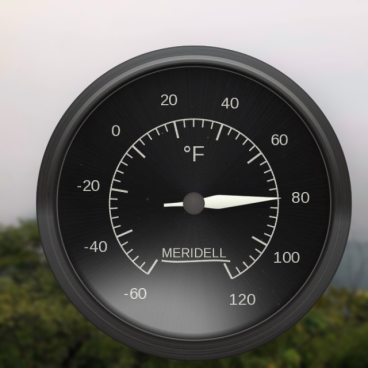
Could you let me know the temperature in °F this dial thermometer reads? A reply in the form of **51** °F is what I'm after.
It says **80** °F
